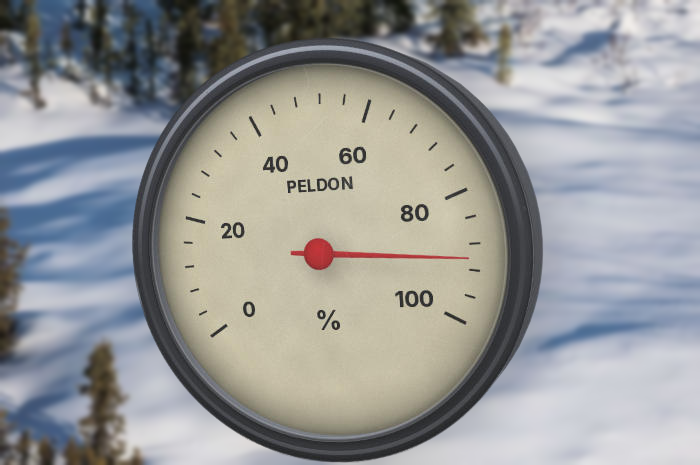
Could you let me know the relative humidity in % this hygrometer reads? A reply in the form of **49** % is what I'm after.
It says **90** %
